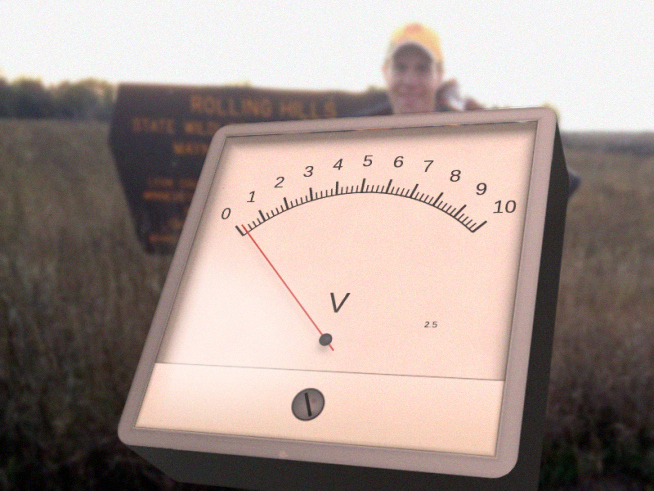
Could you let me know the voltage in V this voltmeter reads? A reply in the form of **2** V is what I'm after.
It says **0.2** V
